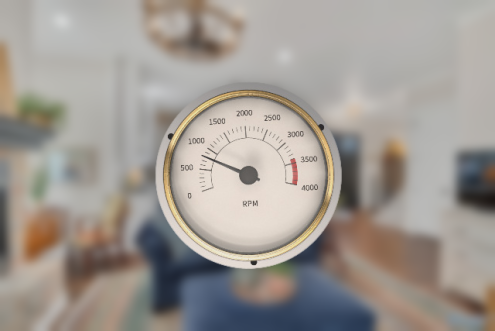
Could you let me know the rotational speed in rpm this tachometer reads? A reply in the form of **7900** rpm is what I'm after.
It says **800** rpm
